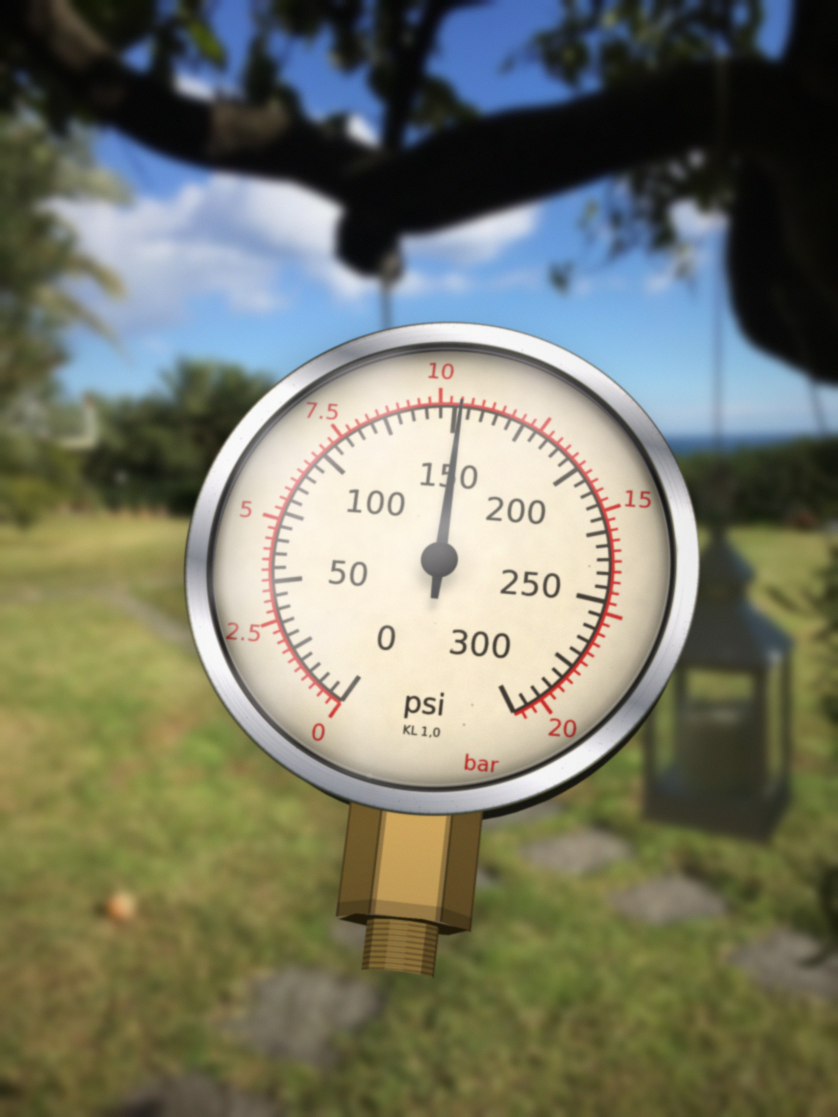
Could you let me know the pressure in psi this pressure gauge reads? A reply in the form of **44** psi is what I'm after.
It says **152.5** psi
